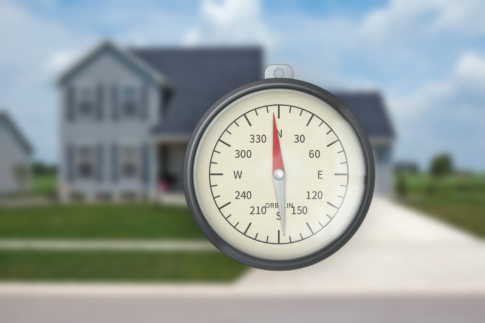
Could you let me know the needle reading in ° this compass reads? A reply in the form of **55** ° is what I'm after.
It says **355** °
